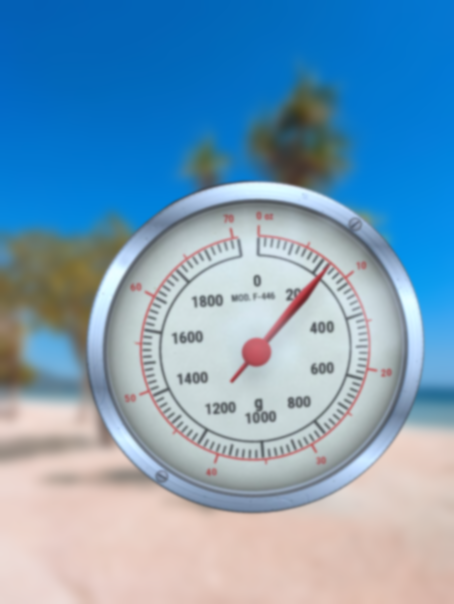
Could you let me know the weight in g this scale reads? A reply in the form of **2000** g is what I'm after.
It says **220** g
